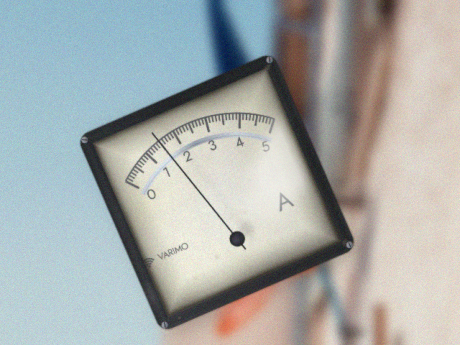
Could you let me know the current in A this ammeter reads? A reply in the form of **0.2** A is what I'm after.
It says **1.5** A
